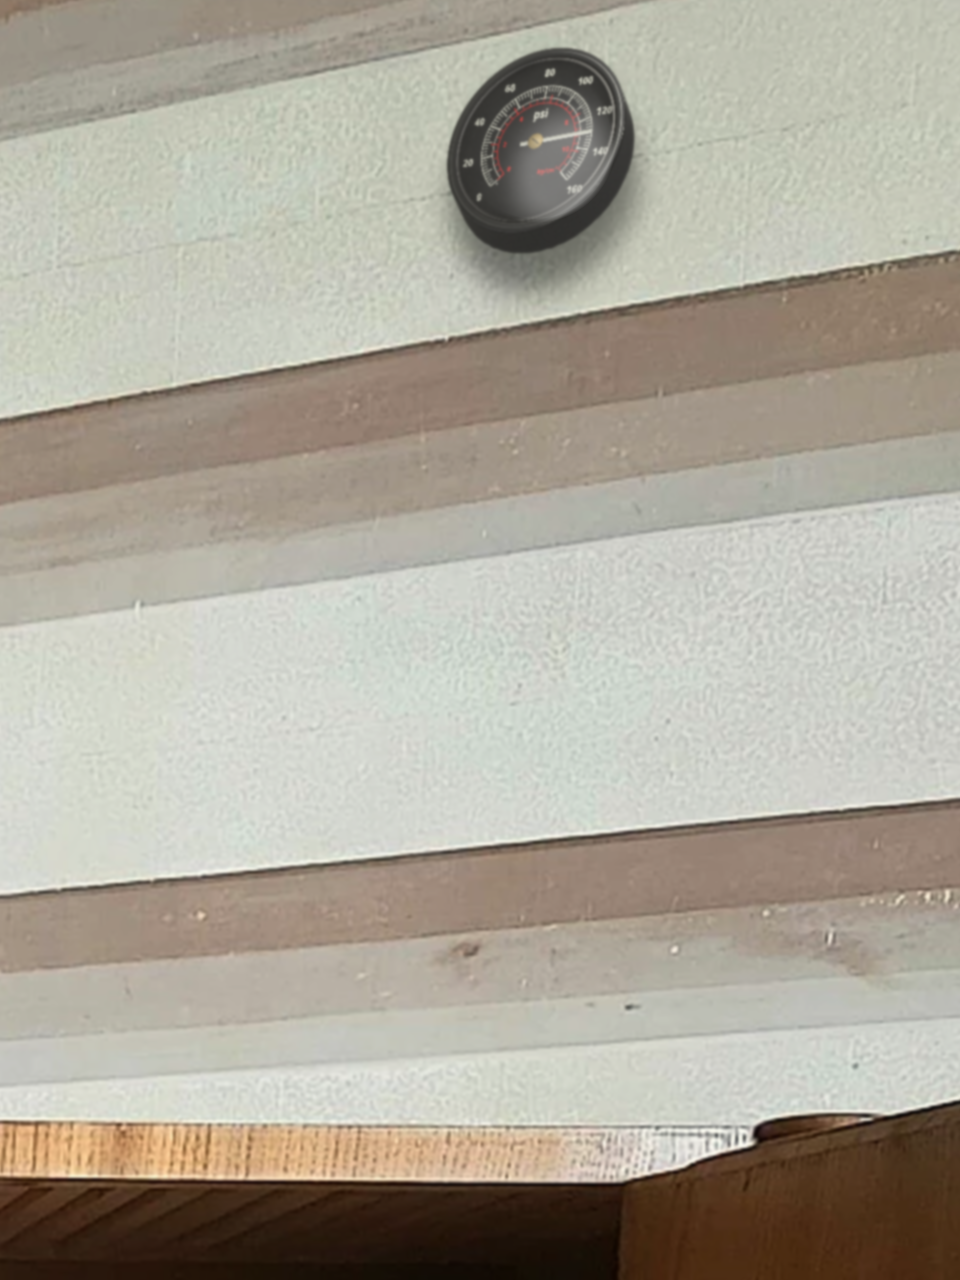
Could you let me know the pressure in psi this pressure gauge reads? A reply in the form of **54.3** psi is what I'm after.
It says **130** psi
